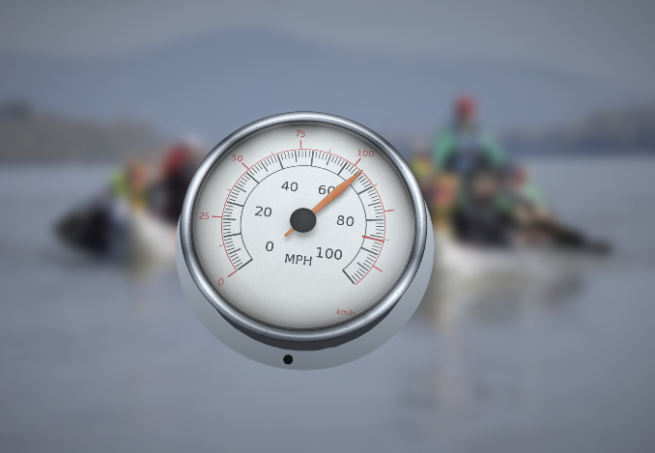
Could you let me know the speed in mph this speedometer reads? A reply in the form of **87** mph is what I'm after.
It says **65** mph
